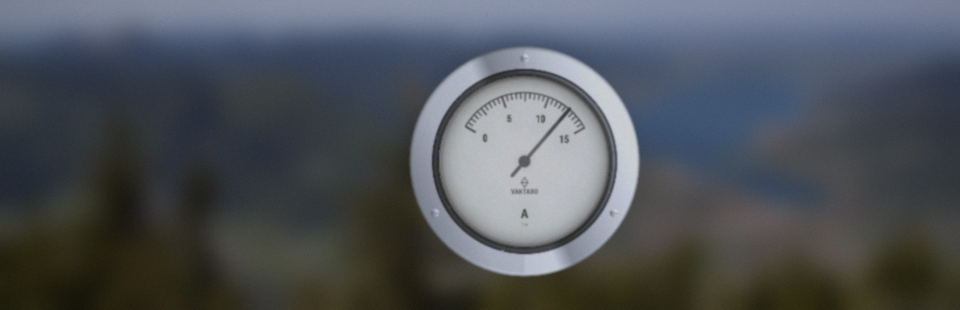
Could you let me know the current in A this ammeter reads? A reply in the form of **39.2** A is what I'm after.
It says **12.5** A
